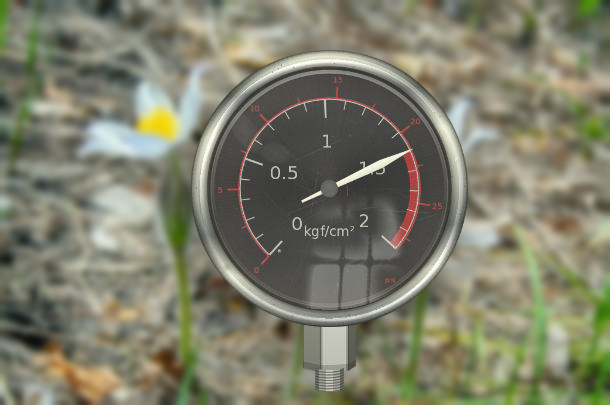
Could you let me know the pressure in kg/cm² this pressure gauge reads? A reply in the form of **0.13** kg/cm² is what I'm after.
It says **1.5** kg/cm²
